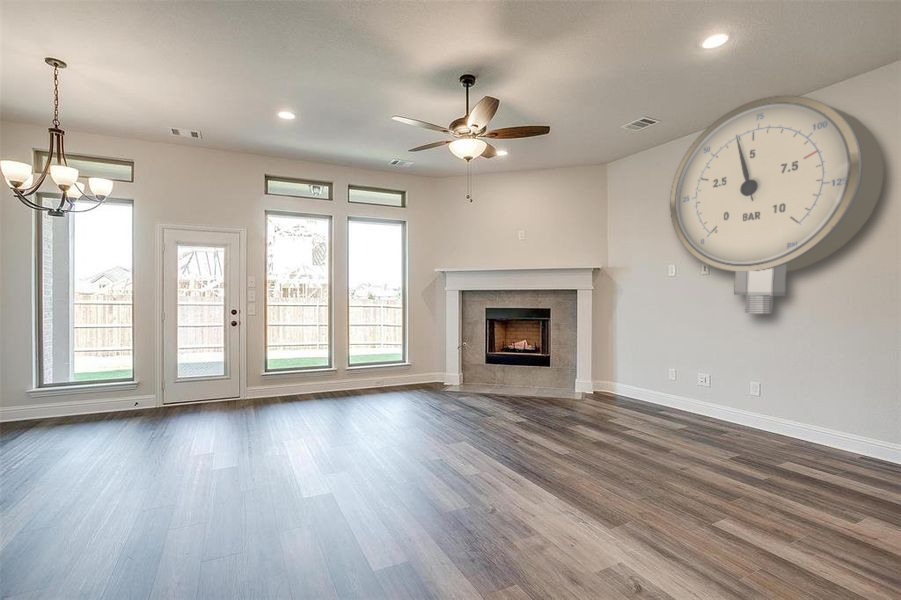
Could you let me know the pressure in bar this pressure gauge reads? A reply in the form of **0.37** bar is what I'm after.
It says **4.5** bar
